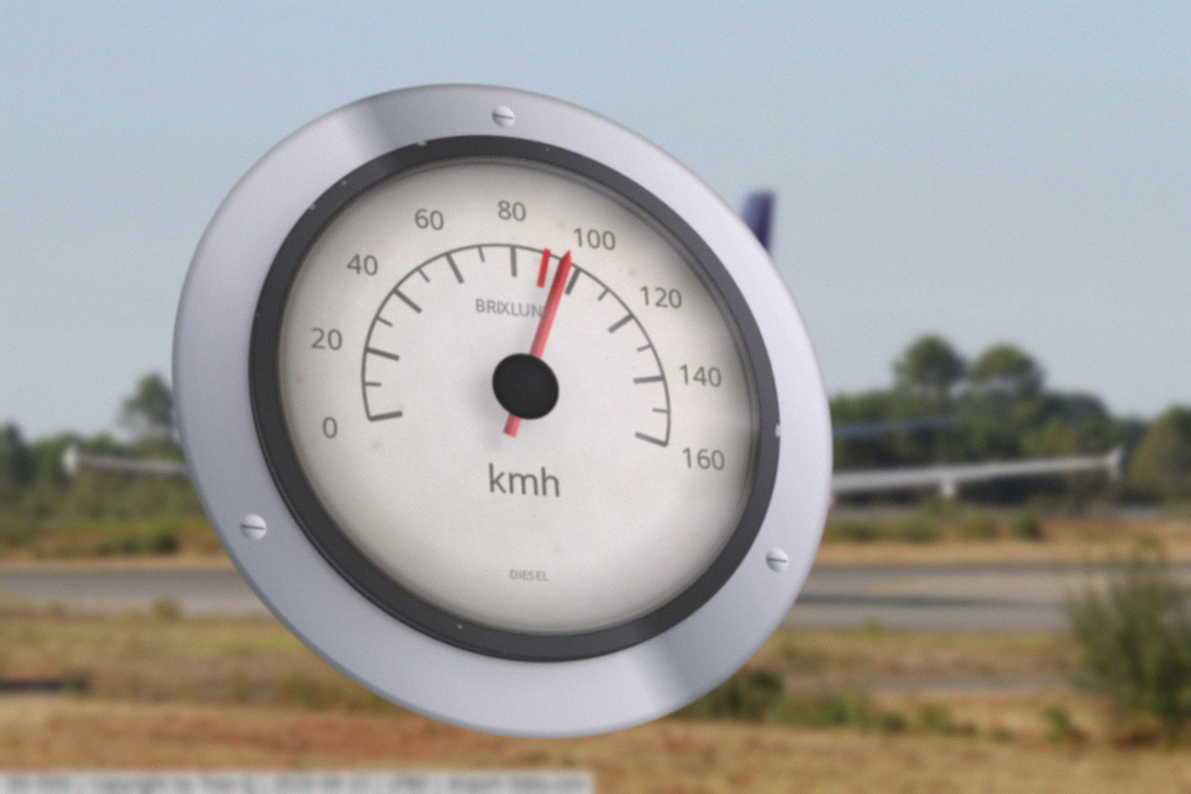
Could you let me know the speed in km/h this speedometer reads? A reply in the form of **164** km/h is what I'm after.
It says **95** km/h
